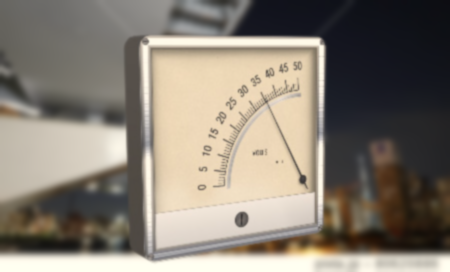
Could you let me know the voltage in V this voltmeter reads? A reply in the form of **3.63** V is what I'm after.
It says **35** V
